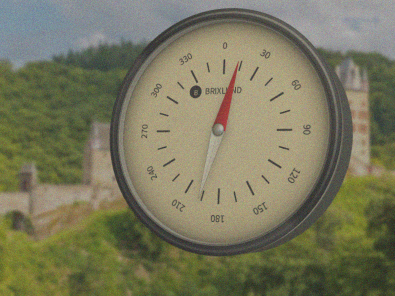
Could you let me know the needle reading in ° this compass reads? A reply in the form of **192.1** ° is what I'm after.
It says **15** °
